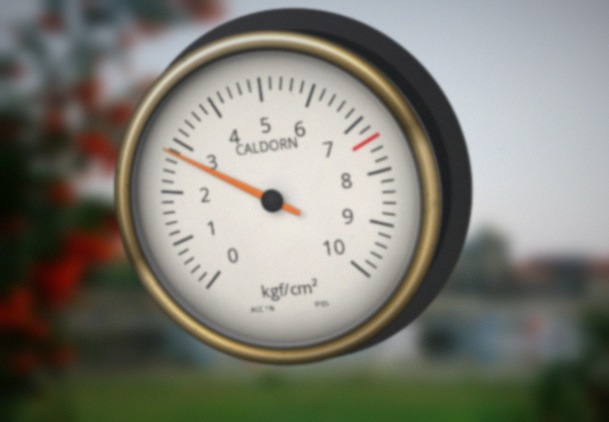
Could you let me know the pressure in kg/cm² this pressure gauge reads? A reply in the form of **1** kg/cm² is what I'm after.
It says **2.8** kg/cm²
